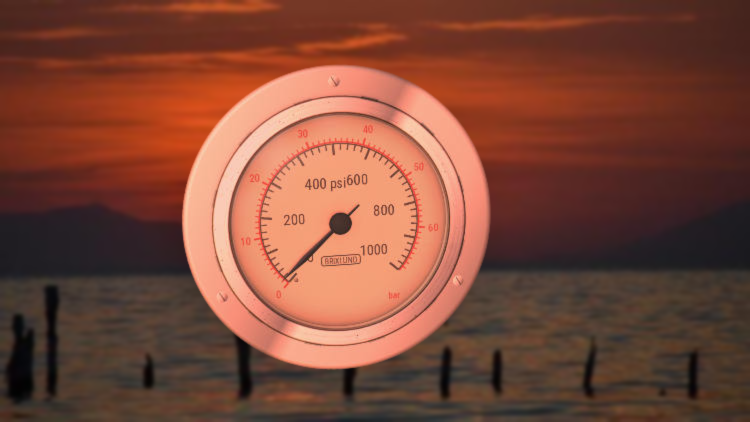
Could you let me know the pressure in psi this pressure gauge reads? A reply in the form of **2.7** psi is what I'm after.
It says **20** psi
